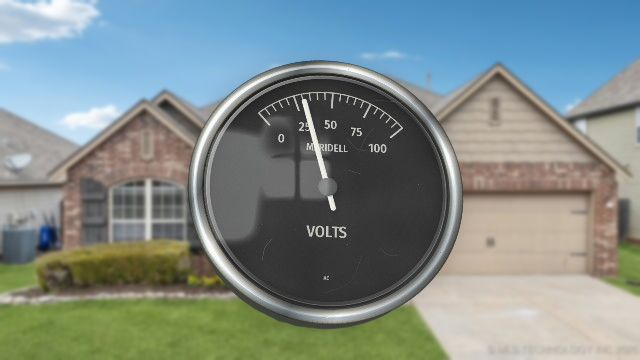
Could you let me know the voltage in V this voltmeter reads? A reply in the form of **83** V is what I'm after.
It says **30** V
